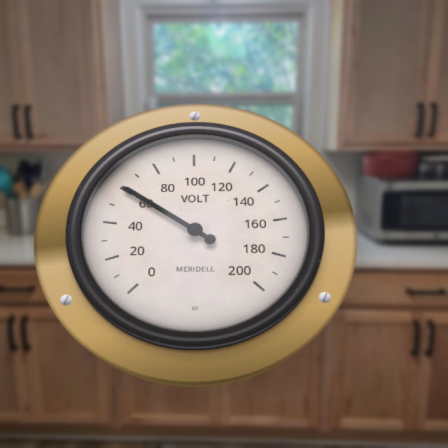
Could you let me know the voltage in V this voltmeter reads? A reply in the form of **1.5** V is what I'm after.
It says **60** V
